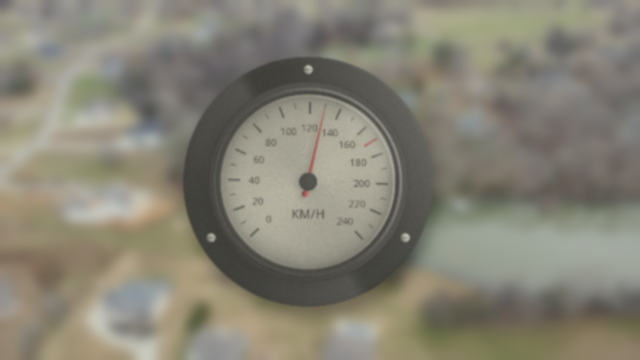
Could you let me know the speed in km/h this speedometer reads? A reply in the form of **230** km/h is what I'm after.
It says **130** km/h
